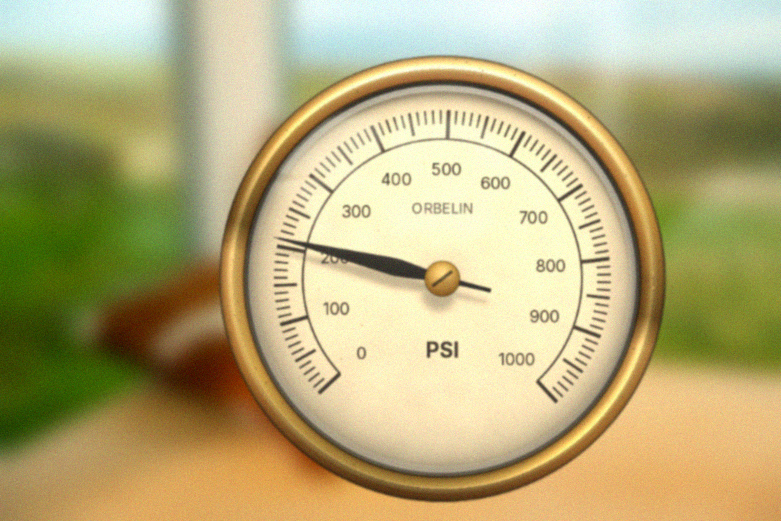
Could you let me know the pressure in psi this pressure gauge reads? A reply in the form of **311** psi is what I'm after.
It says **210** psi
